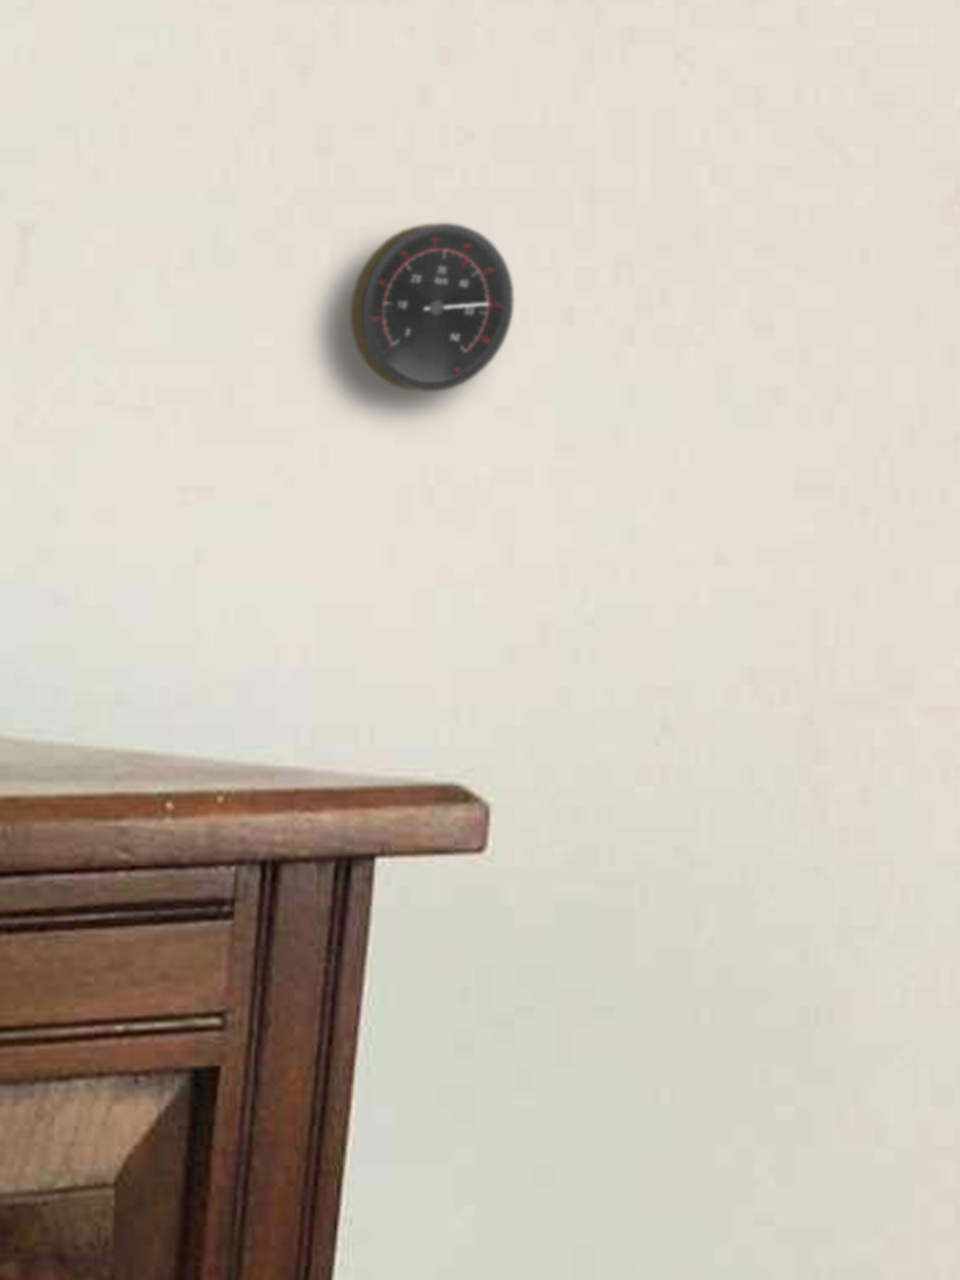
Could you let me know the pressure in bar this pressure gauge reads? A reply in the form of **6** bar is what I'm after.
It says **48** bar
